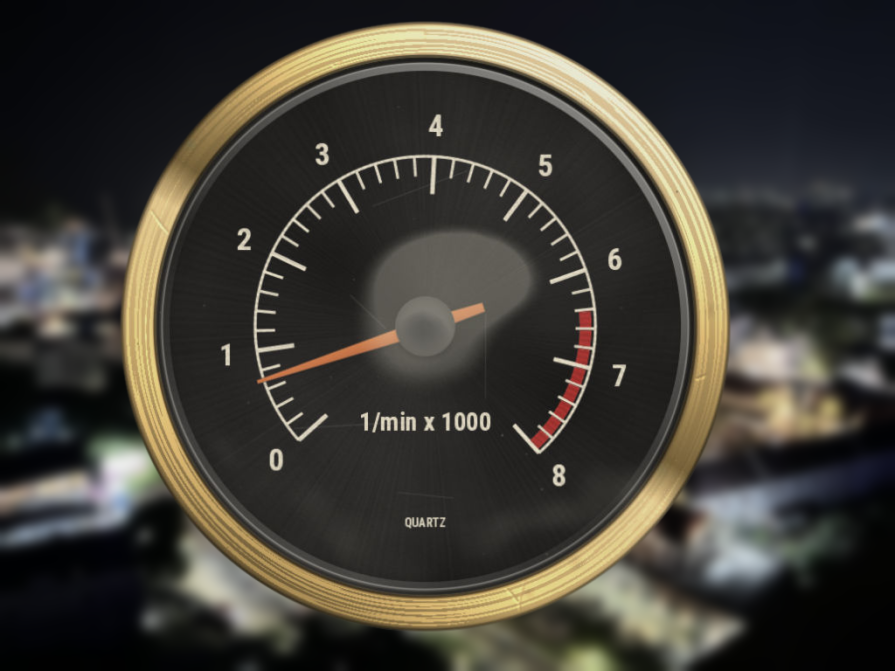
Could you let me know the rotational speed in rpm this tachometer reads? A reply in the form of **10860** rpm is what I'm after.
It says **700** rpm
